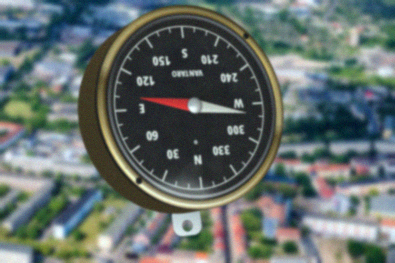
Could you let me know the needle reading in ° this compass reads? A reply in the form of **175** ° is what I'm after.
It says **100** °
